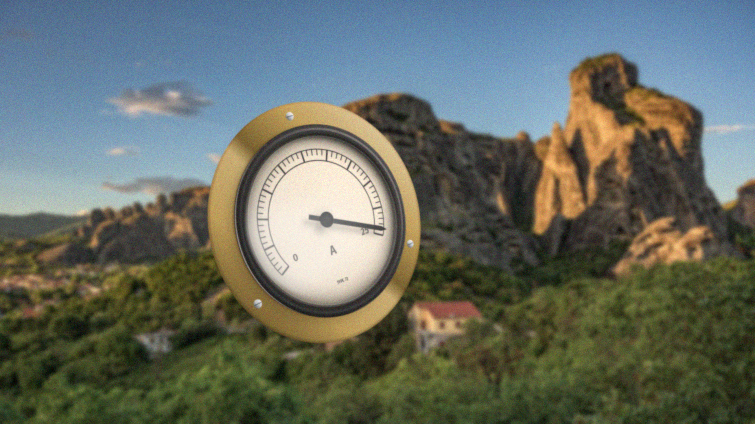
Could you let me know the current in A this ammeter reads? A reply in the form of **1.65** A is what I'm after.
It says **24.5** A
